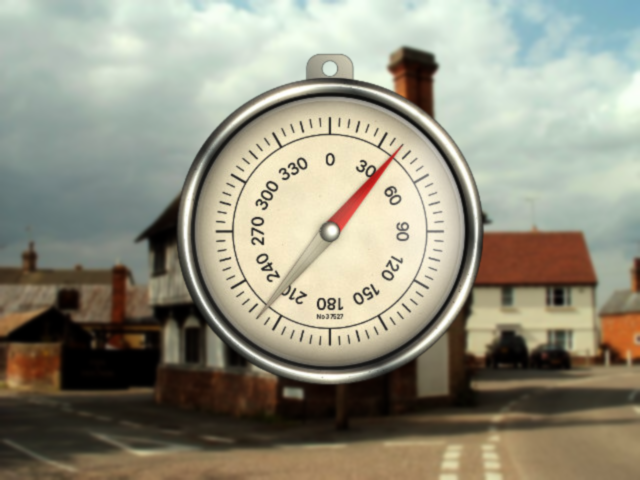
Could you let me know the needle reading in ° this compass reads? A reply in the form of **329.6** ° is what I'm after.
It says **40** °
